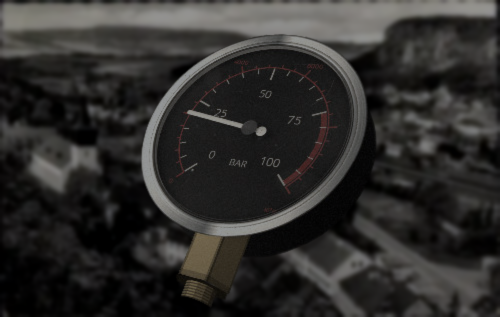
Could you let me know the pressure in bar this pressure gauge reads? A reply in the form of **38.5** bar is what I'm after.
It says **20** bar
